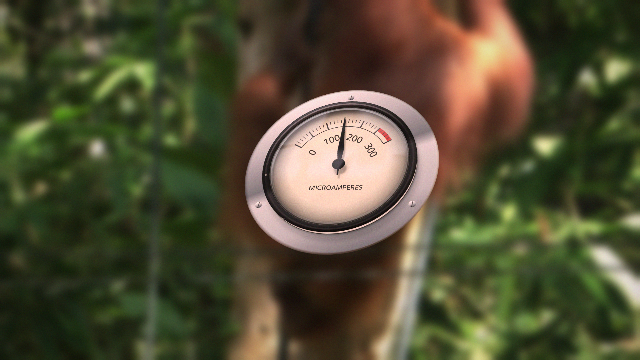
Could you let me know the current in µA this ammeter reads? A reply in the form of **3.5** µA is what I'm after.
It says **150** µA
